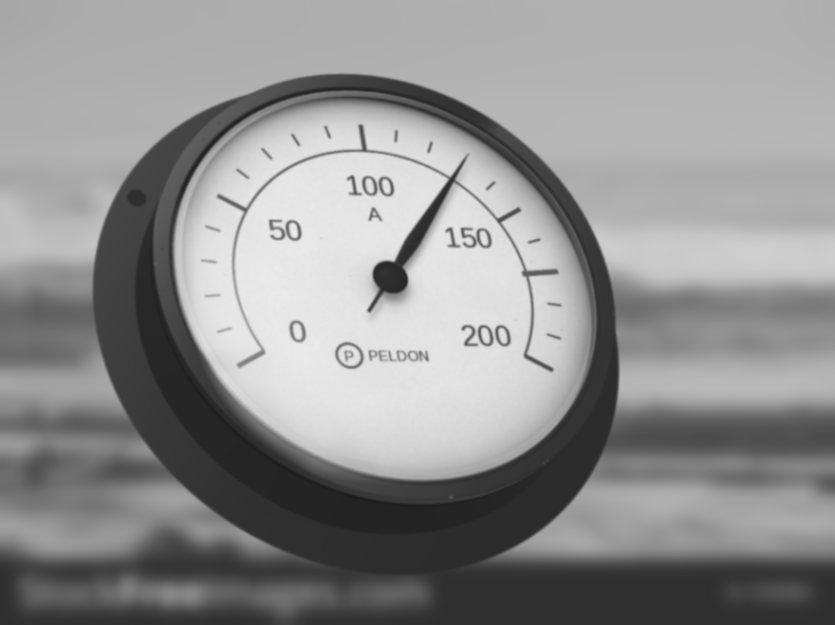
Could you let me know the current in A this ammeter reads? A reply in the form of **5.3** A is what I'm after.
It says **130** A
